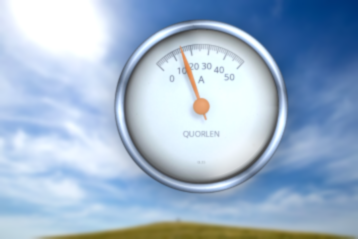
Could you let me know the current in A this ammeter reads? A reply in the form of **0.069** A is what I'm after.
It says **15** A
